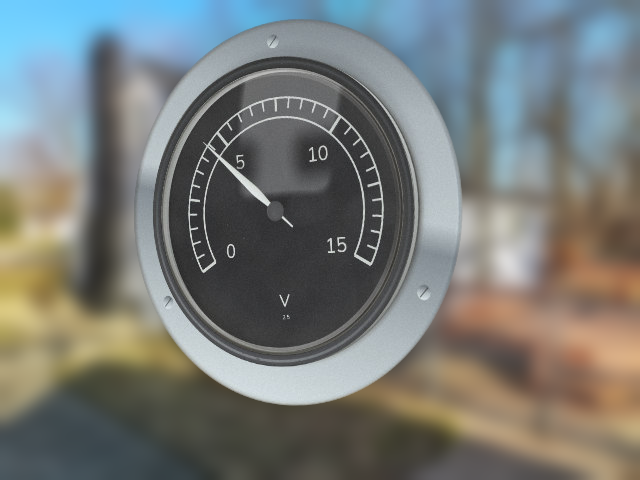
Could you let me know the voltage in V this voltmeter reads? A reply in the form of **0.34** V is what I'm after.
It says **4.5** V
